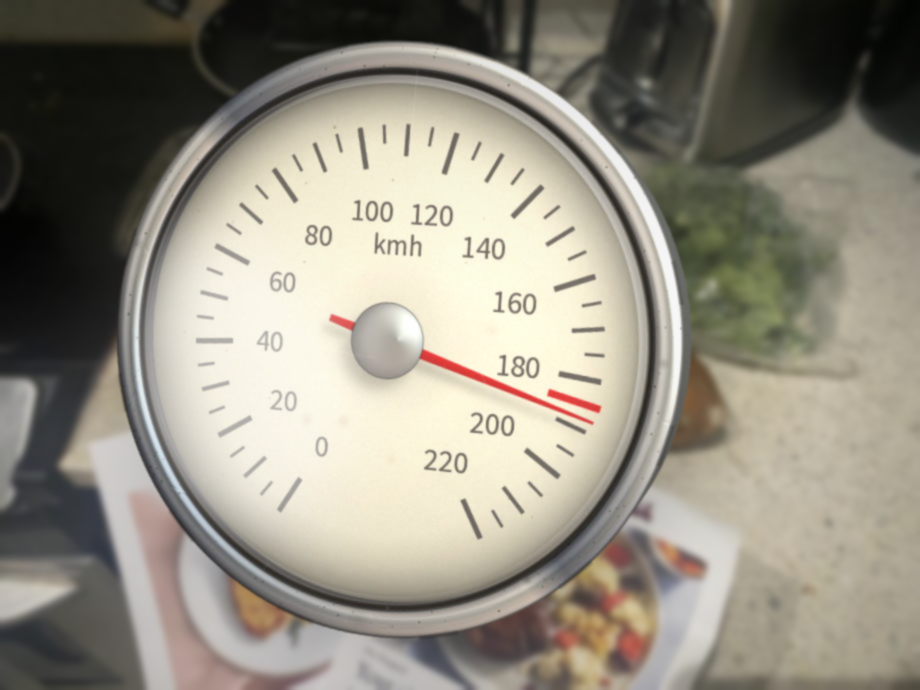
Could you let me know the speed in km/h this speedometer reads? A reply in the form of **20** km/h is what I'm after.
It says **187.5** km/h
